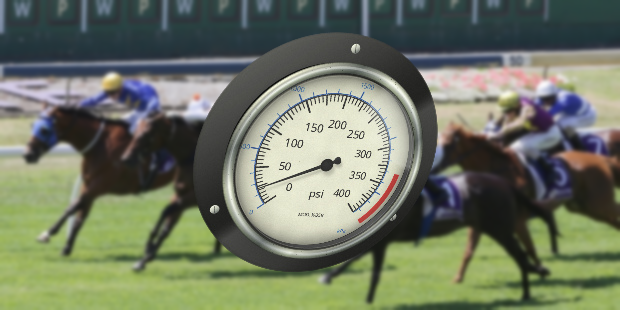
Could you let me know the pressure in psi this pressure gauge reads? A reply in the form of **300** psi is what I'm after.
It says **25** psi
